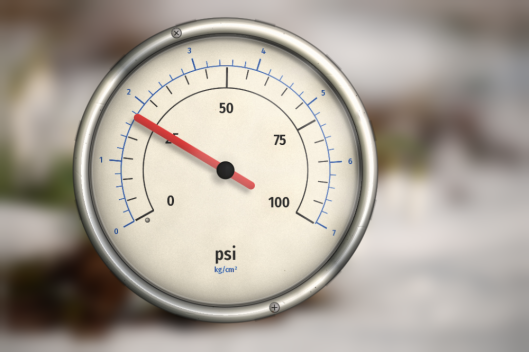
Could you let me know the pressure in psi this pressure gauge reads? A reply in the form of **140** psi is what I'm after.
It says **25** psi
